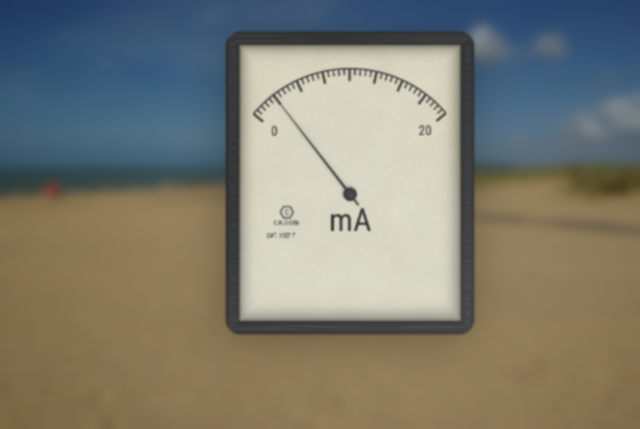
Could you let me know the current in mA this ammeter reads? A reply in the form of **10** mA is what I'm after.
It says **2.5** mA
